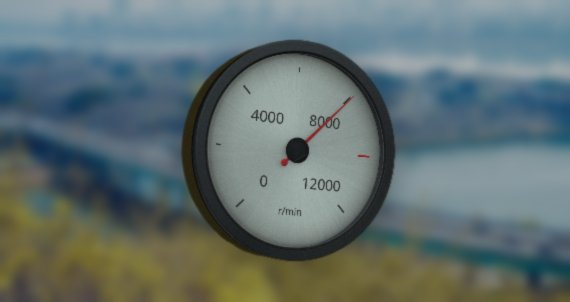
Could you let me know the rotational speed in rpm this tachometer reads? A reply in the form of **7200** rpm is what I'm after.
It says **8000** rpm
